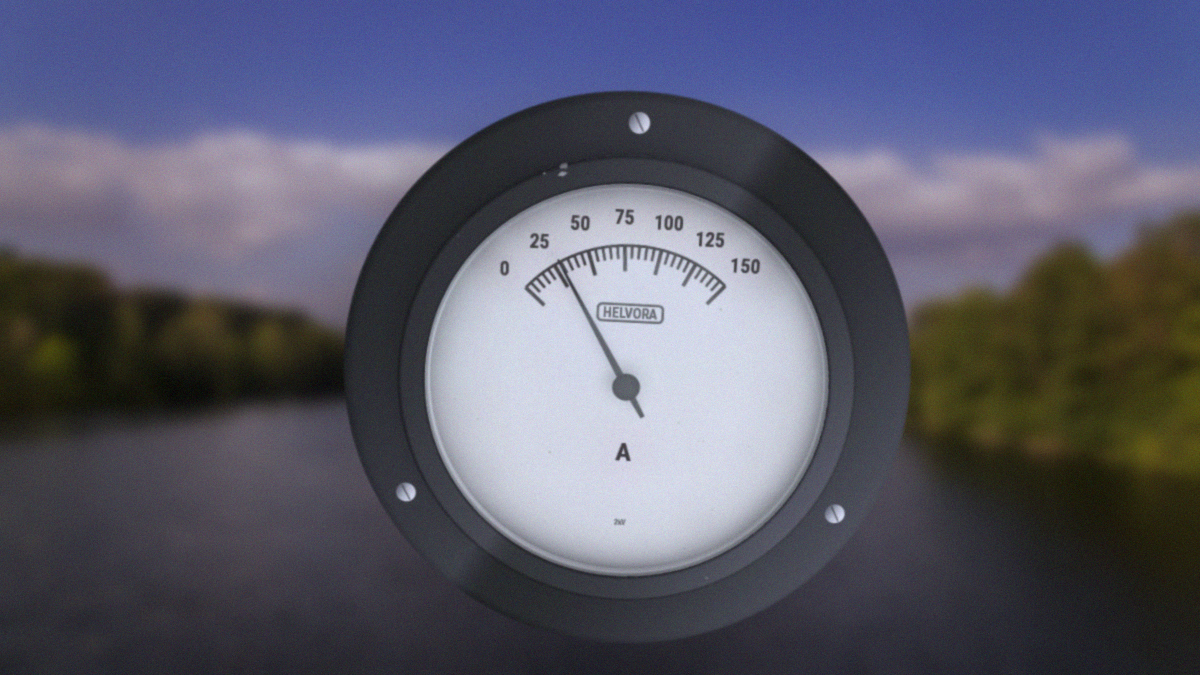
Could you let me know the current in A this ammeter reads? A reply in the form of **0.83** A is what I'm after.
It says **30** A
